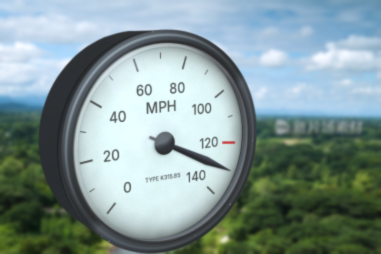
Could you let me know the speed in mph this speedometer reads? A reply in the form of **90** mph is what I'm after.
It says **130** mph
